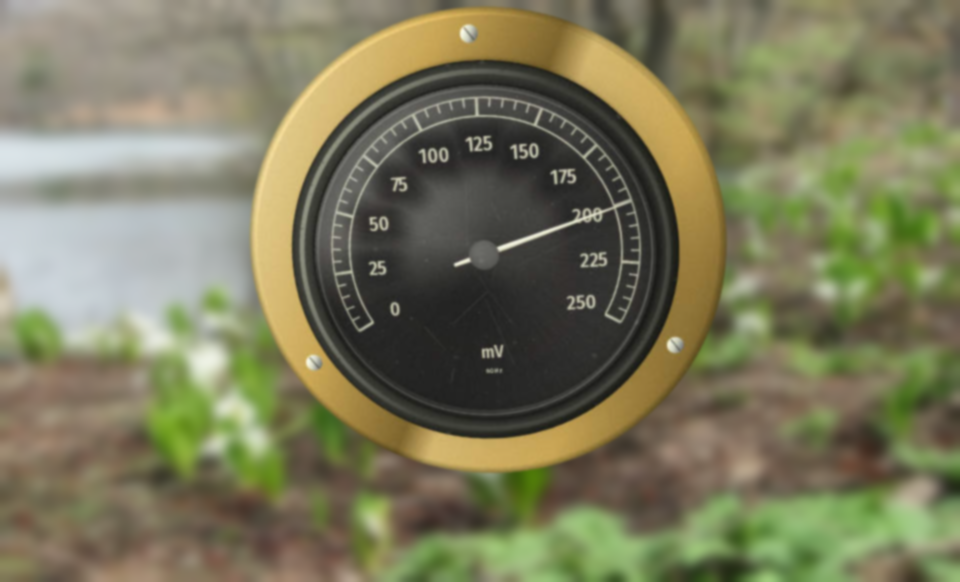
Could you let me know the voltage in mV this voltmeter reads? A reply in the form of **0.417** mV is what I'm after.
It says **200** mV
